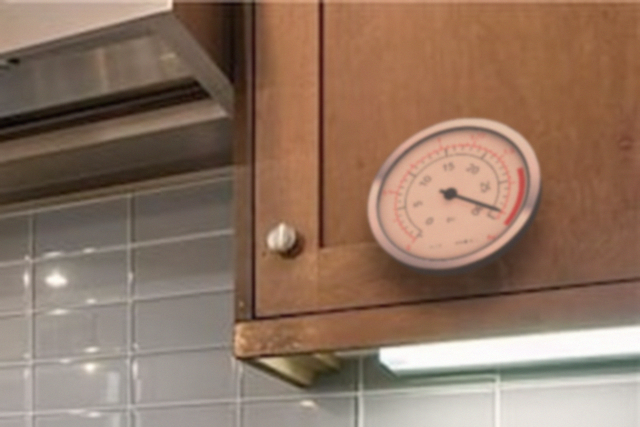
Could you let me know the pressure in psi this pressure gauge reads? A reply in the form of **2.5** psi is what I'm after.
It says **29** psi
